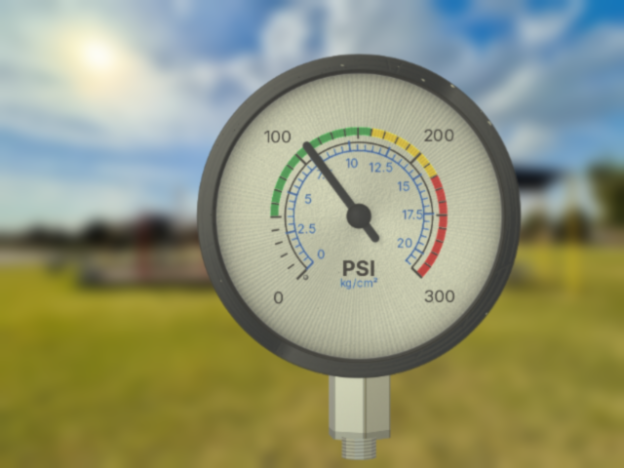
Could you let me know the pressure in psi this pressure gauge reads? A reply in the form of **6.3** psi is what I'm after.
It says **110** psi
